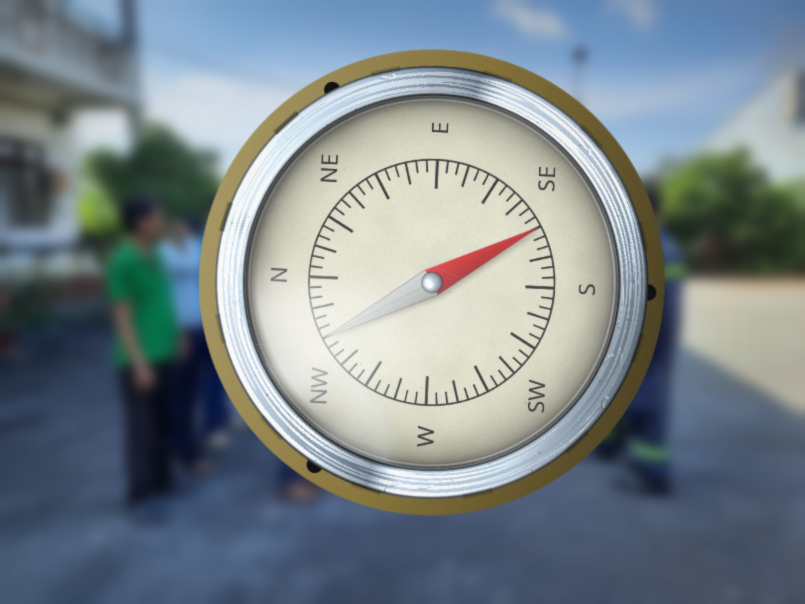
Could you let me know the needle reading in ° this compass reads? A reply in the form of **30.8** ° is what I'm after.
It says **150** °
